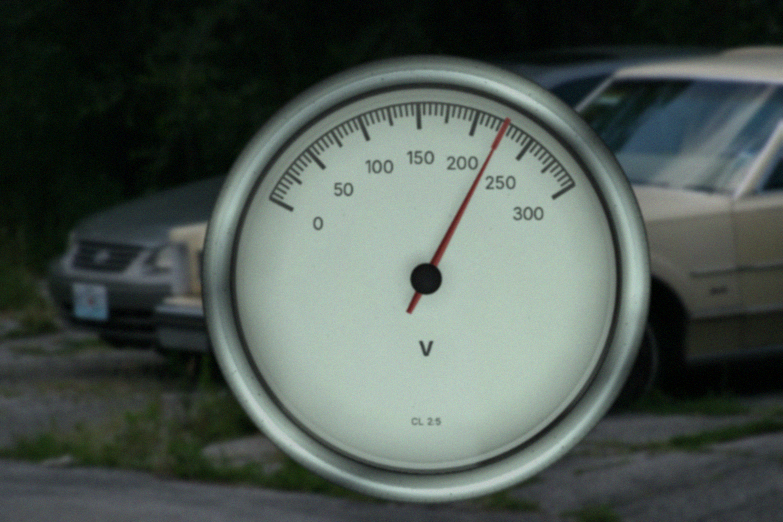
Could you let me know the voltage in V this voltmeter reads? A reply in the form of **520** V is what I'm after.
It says **225** V
